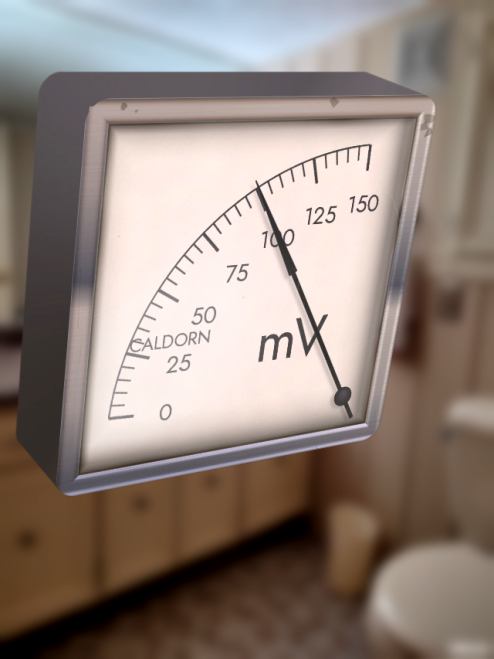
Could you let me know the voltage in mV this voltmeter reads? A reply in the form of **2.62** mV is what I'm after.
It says **100** mV
